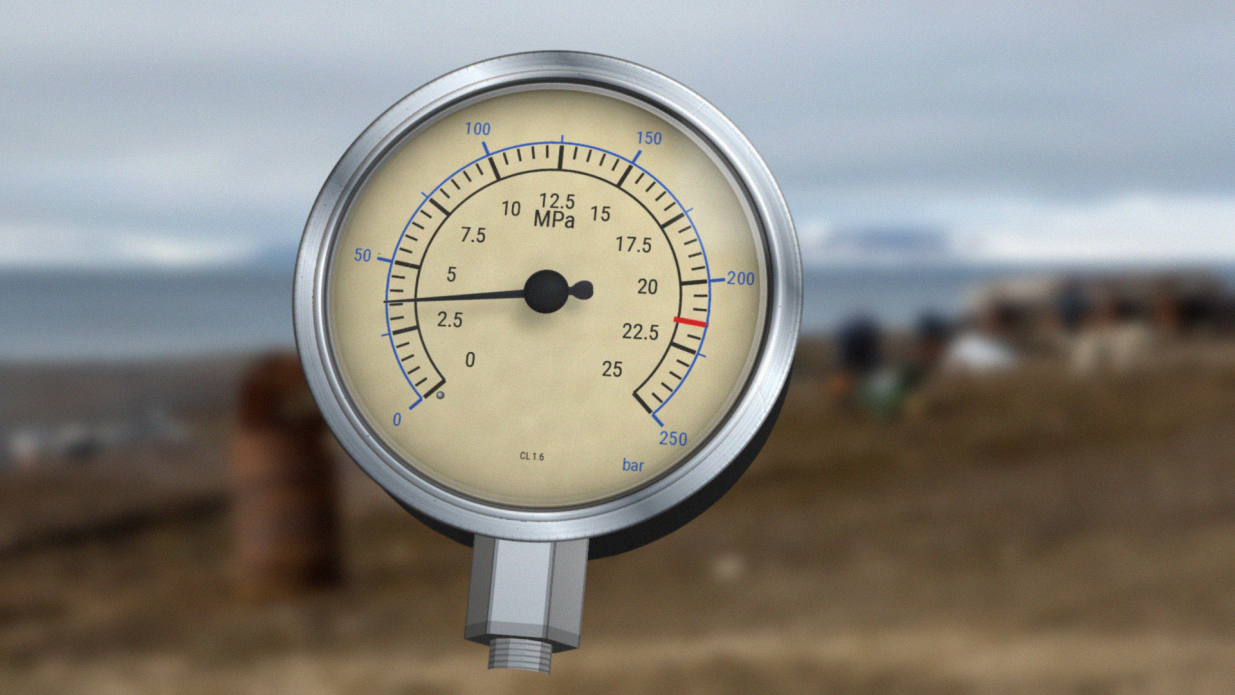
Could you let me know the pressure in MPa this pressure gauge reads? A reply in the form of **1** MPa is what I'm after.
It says **3.5** MPa
